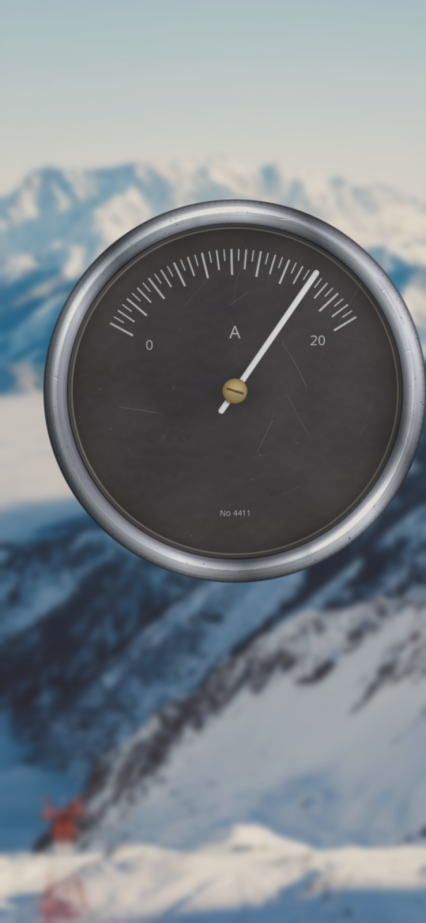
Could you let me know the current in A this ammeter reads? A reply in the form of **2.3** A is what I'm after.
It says **16** A
